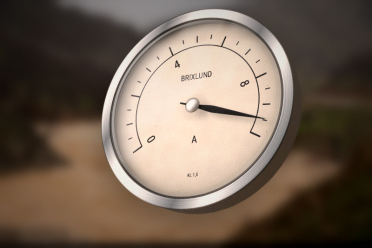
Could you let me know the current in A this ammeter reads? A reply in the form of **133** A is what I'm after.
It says **9.5** A
